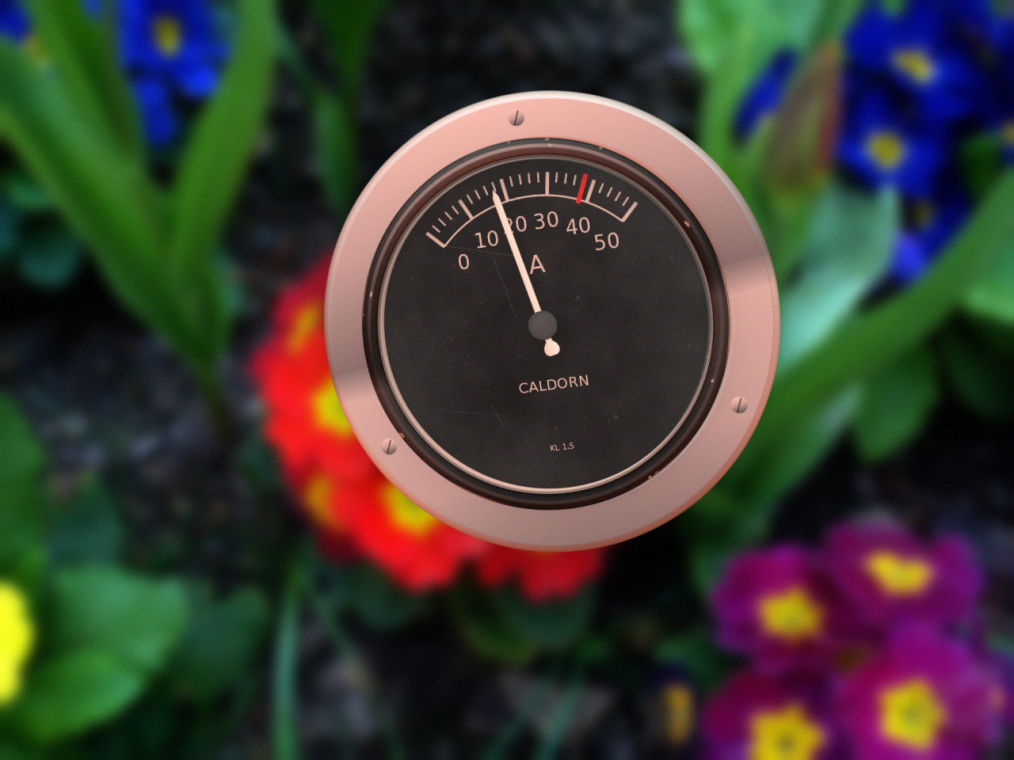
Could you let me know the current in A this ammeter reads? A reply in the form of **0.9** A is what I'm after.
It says **18** A
